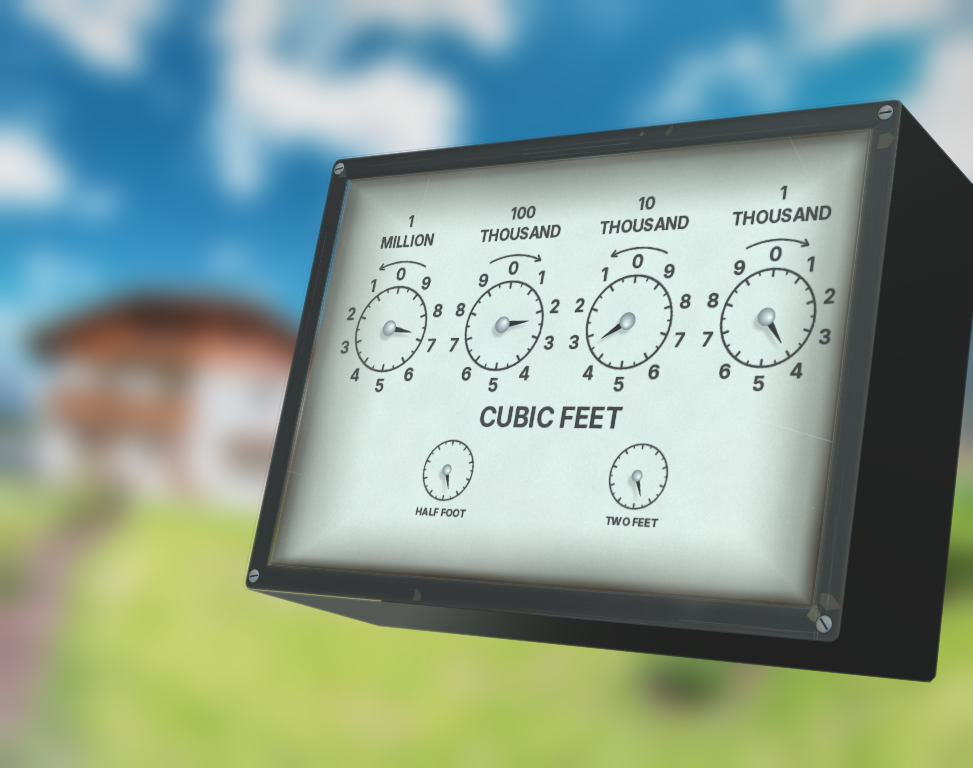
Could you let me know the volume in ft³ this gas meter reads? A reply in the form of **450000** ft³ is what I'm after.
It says **723400** ft³
